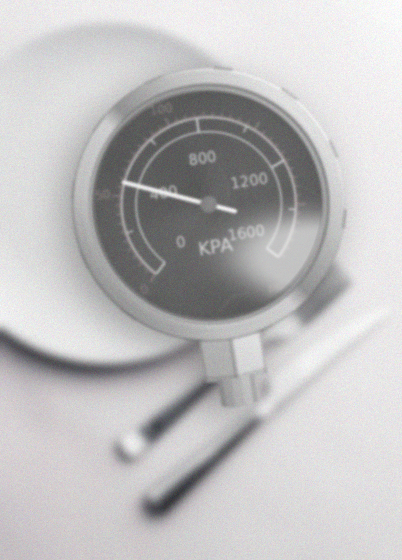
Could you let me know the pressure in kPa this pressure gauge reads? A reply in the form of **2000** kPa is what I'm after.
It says **400** kPa
